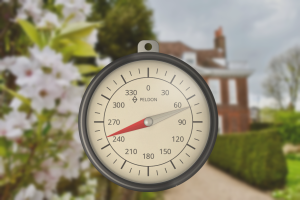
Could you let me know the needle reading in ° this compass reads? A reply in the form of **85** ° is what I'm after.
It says **250** °
